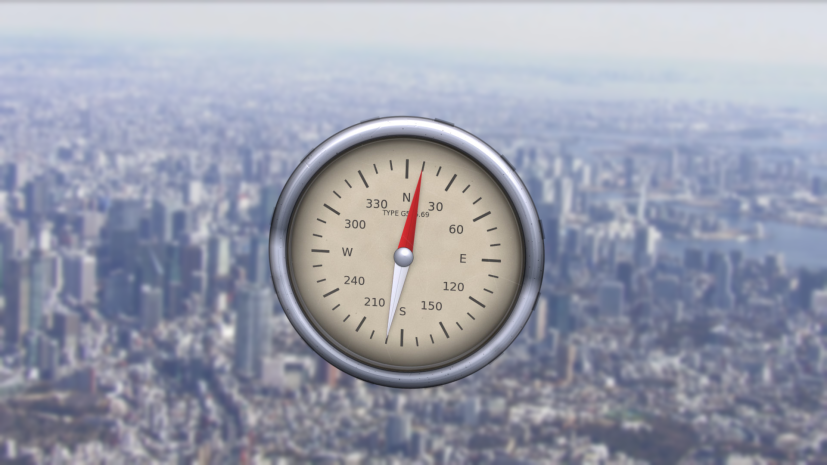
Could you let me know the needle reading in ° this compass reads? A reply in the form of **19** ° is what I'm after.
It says **10** °
